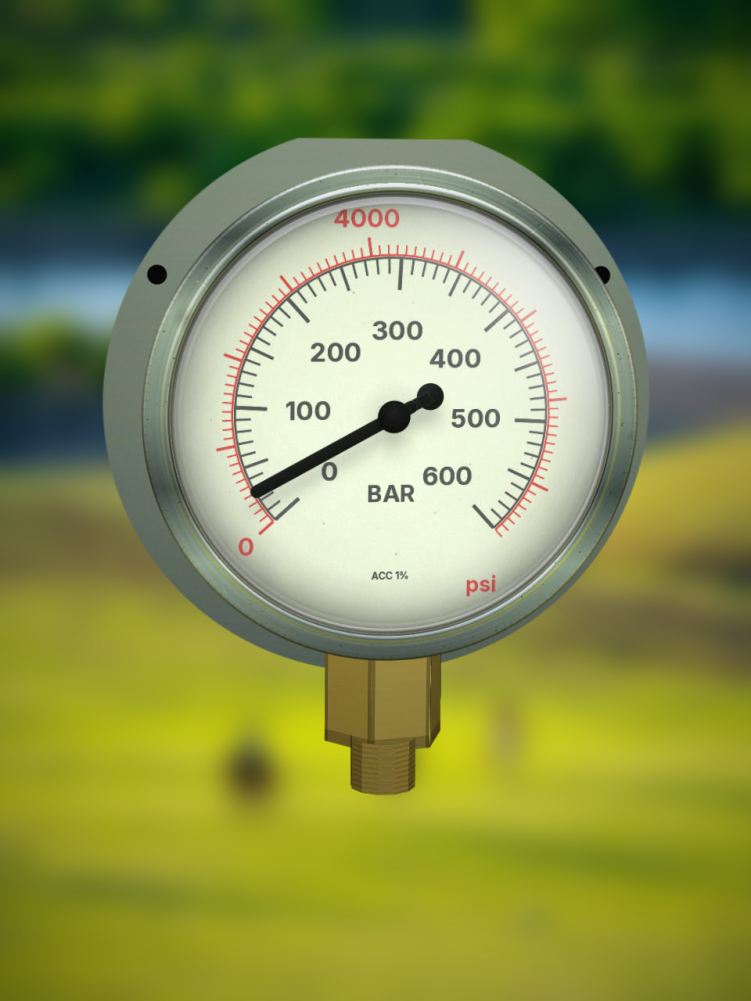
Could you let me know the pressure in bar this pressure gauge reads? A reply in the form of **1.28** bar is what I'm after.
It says **30** bar
